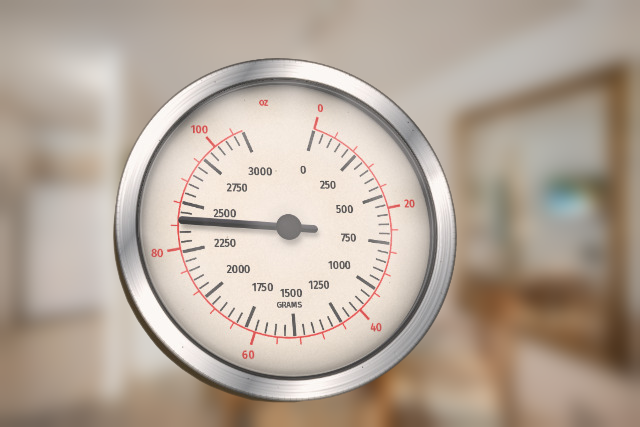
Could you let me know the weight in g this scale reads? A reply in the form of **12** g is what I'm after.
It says **2400** g
